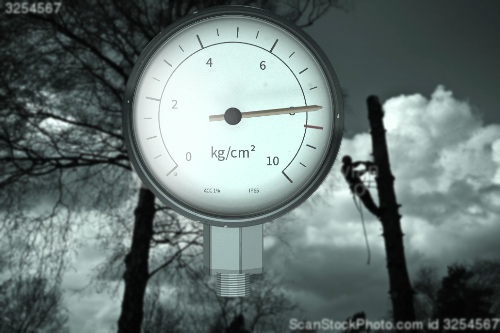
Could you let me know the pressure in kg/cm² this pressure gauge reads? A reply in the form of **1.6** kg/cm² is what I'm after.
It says **8** kg/cm²
